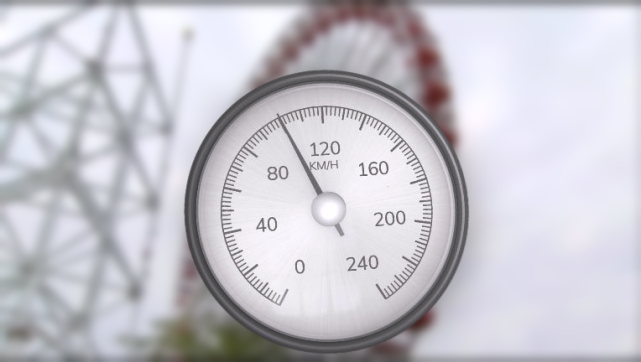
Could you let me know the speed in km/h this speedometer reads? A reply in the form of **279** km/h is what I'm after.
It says **100** km/h
